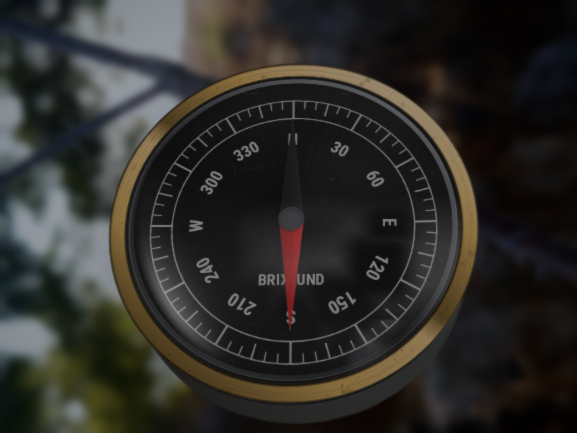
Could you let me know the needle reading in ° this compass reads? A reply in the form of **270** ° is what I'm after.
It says **180** °
